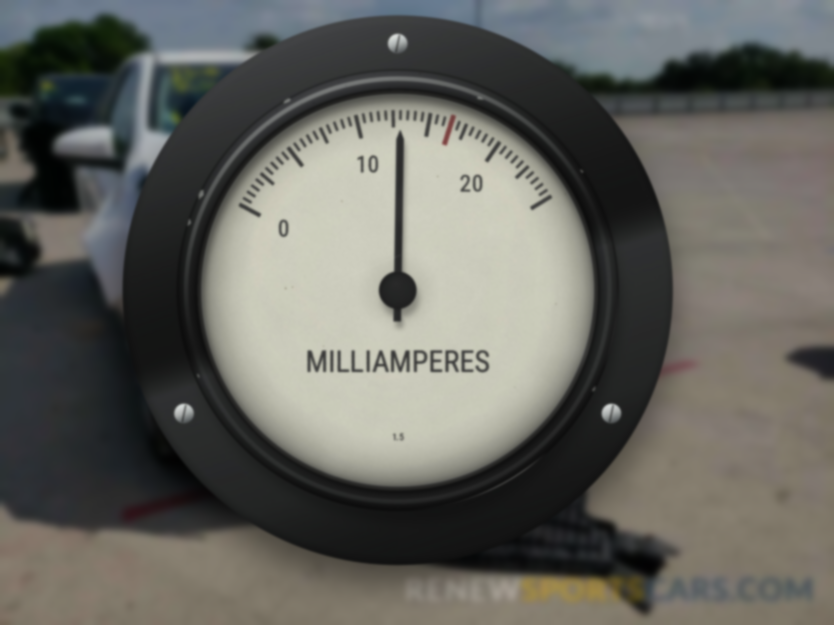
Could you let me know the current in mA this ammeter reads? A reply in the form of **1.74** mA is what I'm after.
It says **13** mA
